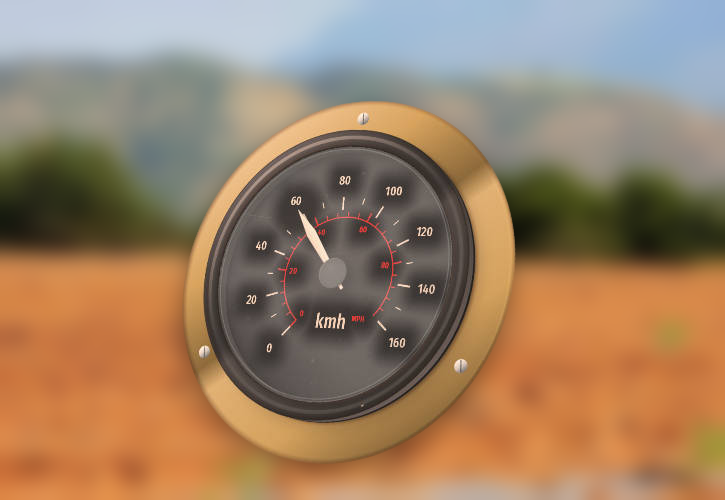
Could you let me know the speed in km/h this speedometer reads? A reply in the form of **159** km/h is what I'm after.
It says **60** km/h
